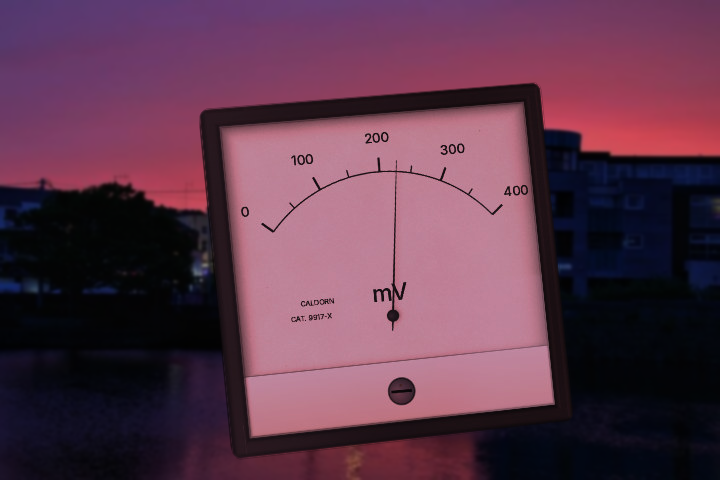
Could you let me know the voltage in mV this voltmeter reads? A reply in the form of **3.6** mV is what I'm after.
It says **225** mV
